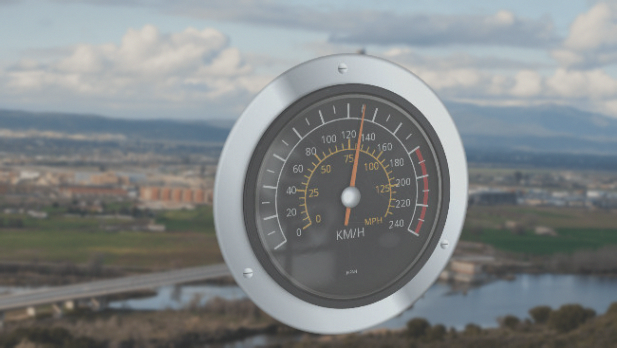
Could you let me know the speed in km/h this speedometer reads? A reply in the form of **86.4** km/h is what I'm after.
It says **130** km/h
